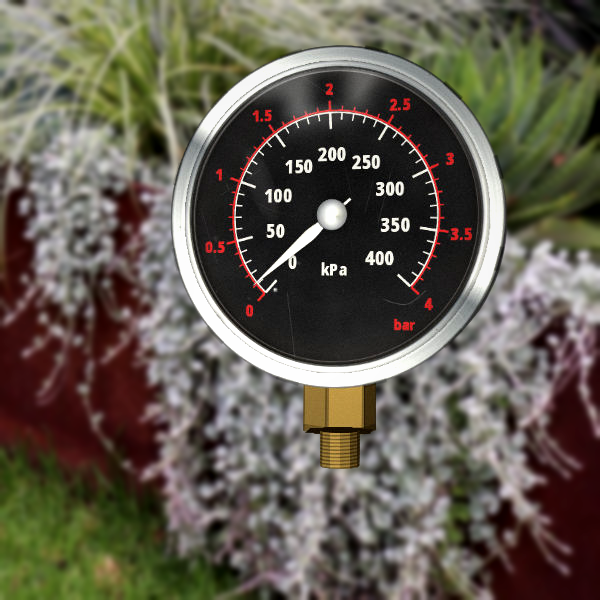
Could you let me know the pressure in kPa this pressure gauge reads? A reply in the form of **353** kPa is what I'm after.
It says **10** kPa
